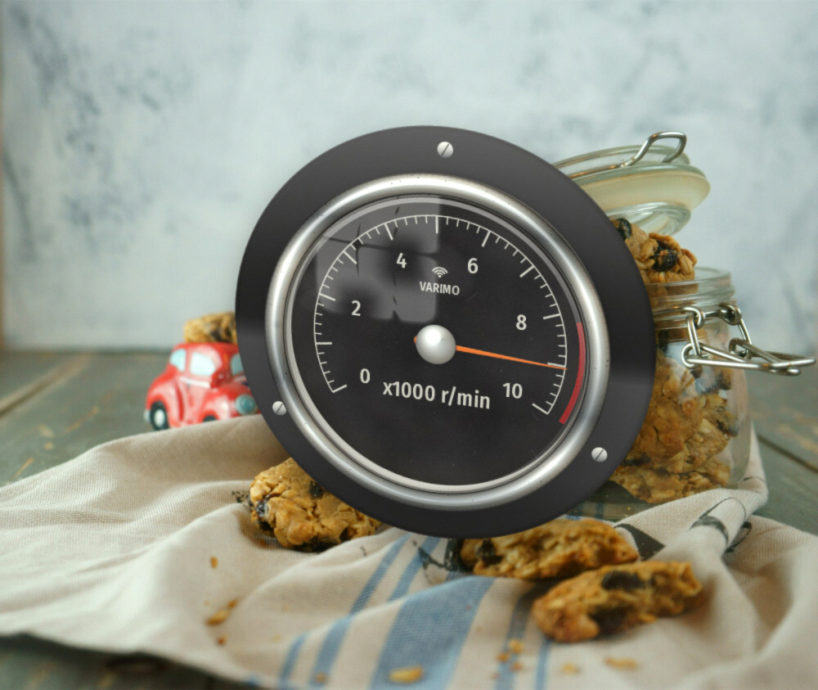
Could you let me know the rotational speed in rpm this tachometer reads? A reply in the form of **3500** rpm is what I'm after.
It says **9000** rpm
